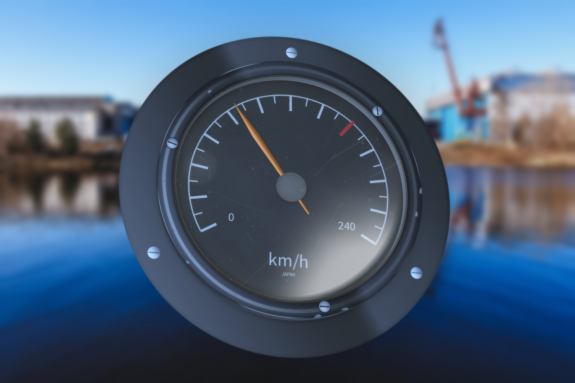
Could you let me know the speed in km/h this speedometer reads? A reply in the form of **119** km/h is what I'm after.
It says **85** km/h
